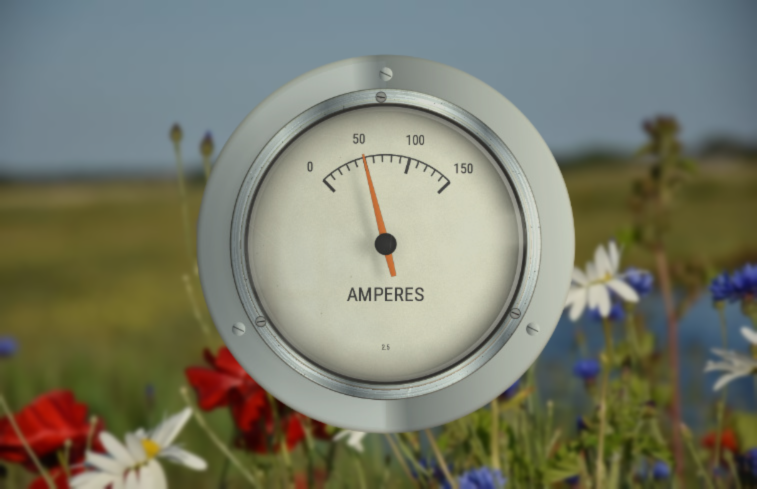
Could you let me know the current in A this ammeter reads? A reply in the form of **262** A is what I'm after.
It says **50** A
